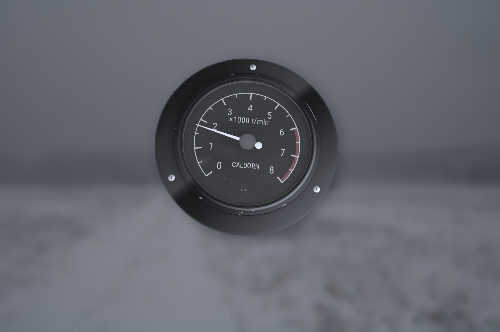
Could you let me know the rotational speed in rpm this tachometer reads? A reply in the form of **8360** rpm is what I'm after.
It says **1750** rpm
